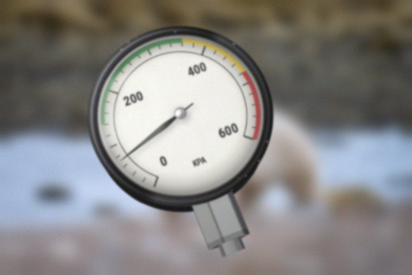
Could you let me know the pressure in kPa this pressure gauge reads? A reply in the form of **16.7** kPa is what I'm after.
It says **70** kPa
